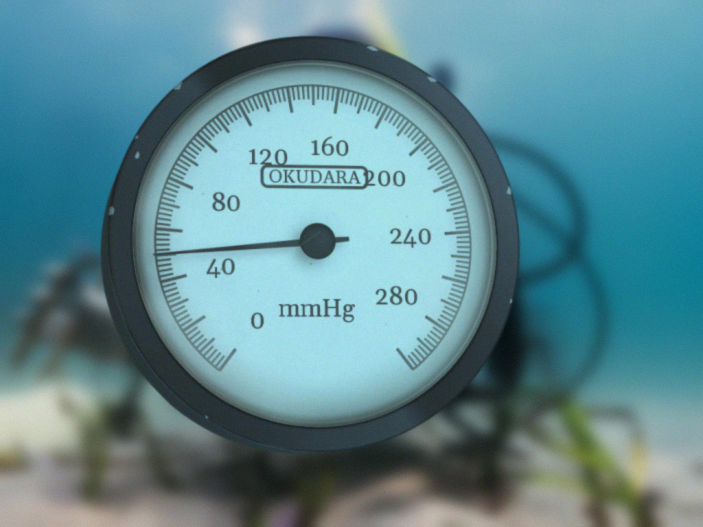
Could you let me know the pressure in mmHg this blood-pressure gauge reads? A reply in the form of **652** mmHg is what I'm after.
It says **50** mmHg
